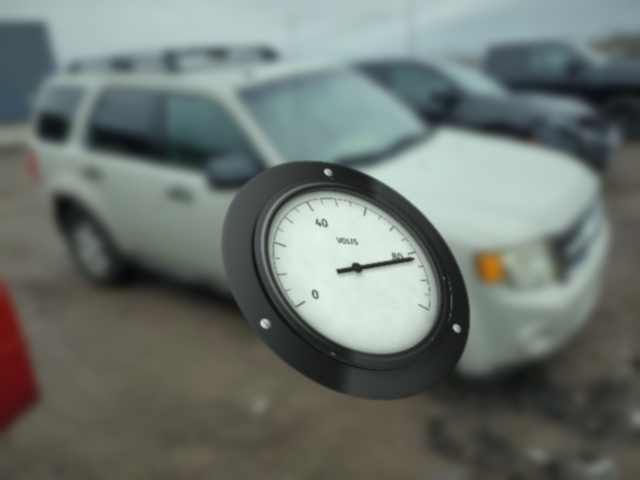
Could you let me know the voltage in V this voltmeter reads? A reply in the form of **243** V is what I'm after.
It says **82.5** V
